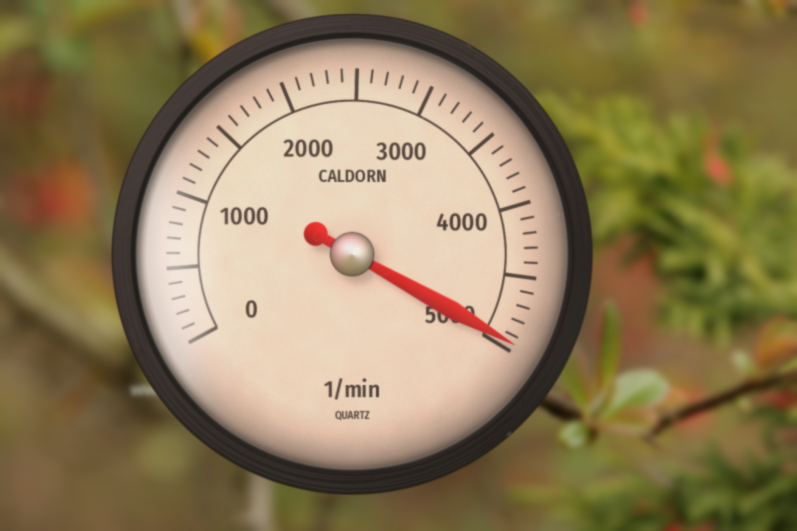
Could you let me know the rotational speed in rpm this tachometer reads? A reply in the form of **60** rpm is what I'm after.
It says **4950** rpm
